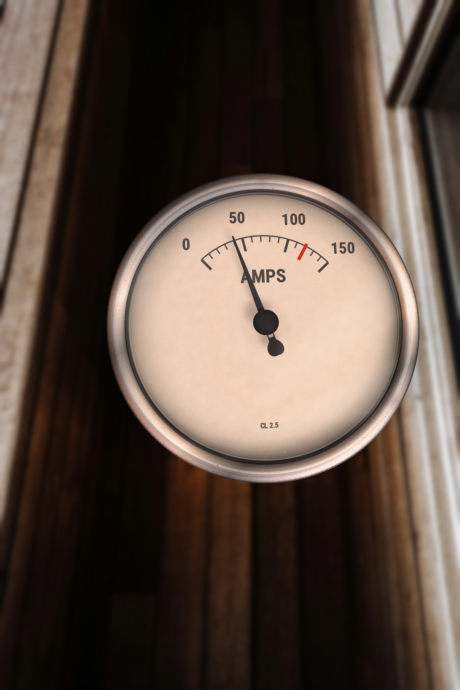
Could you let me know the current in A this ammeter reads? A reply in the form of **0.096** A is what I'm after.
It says **40** A
